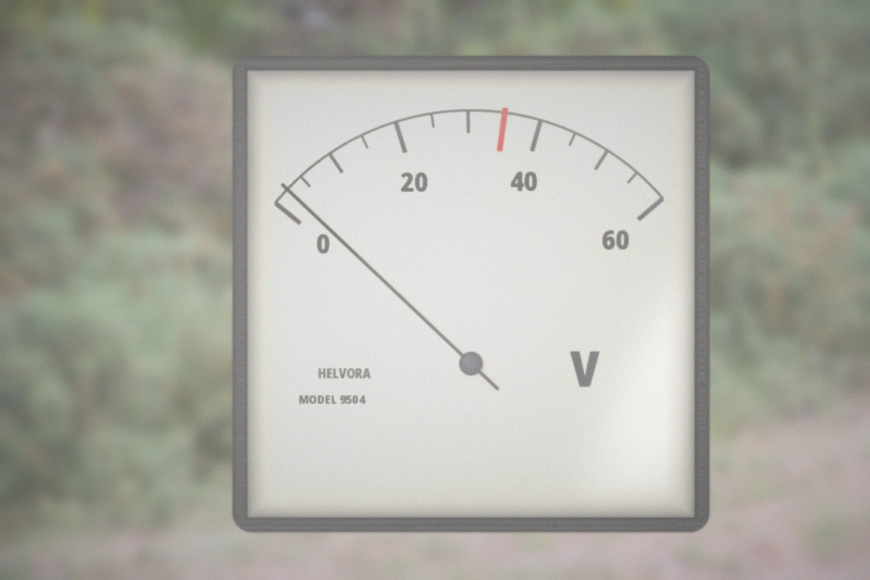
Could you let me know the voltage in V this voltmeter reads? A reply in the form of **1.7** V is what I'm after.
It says **2.5** V
